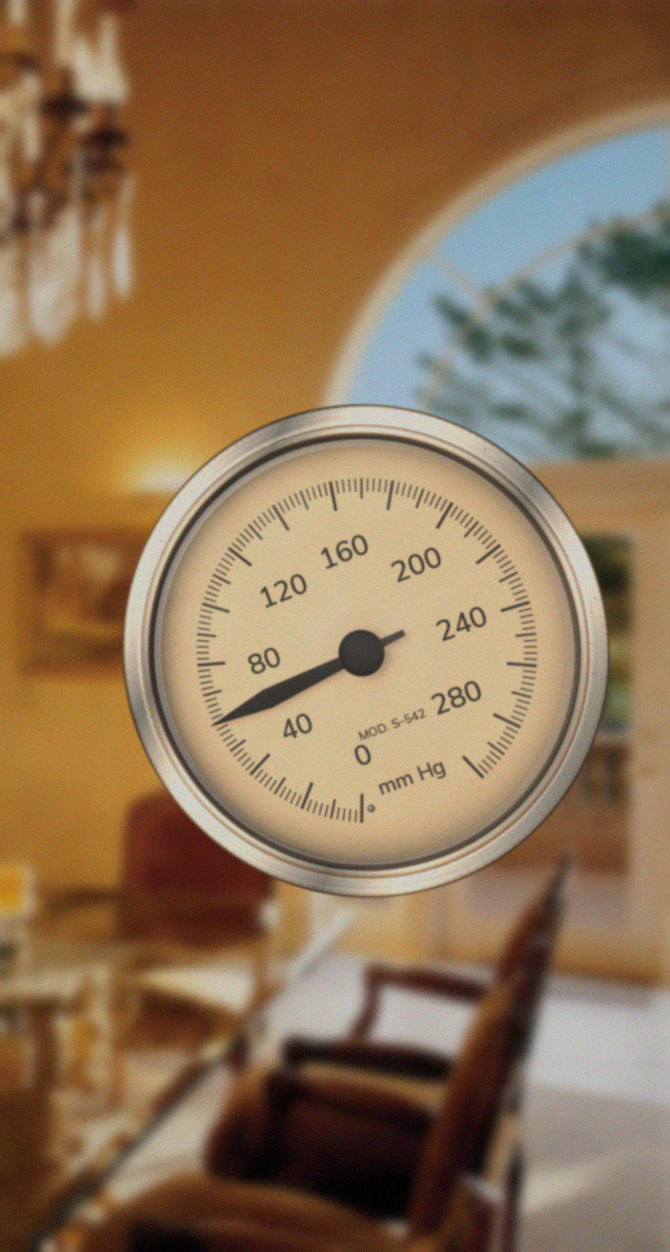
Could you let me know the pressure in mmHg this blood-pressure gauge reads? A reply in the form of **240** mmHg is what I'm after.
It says **60** mmHg
